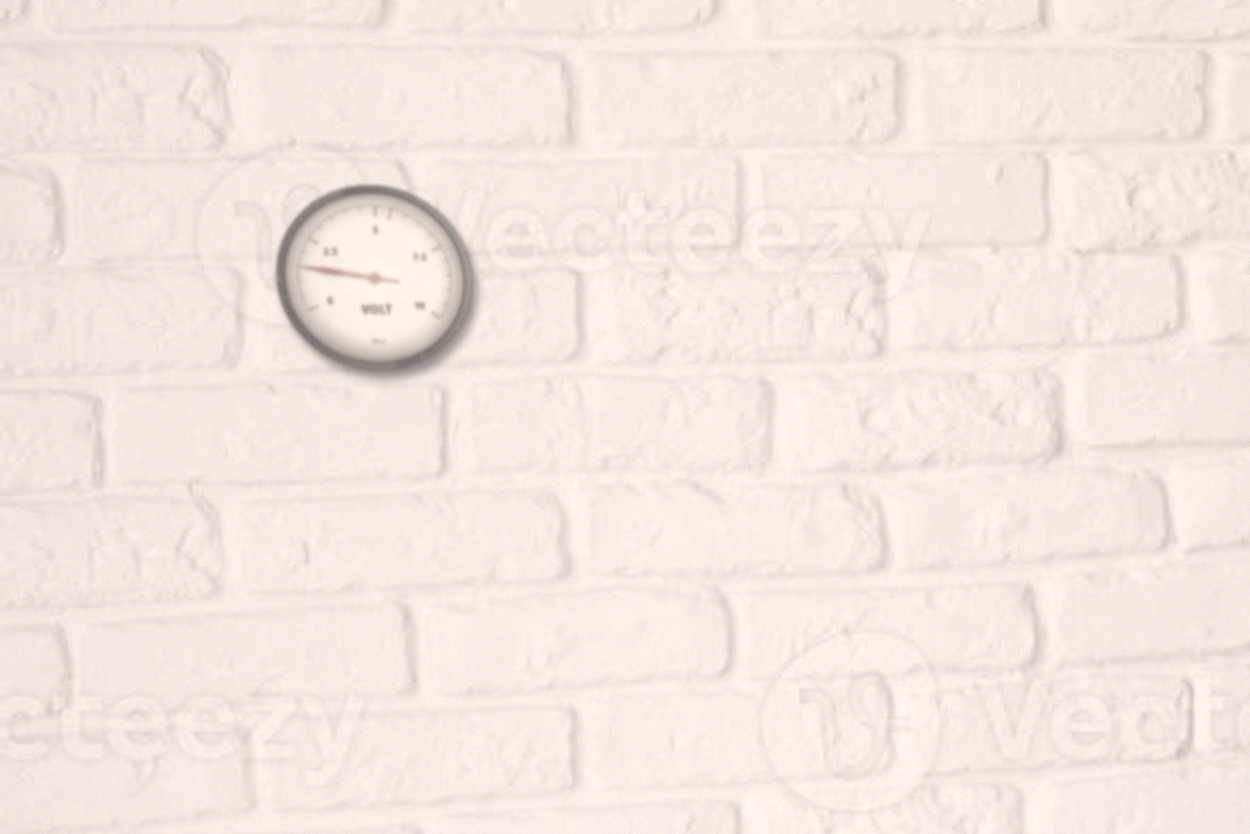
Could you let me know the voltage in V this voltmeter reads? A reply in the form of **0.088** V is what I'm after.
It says **1.5** V
